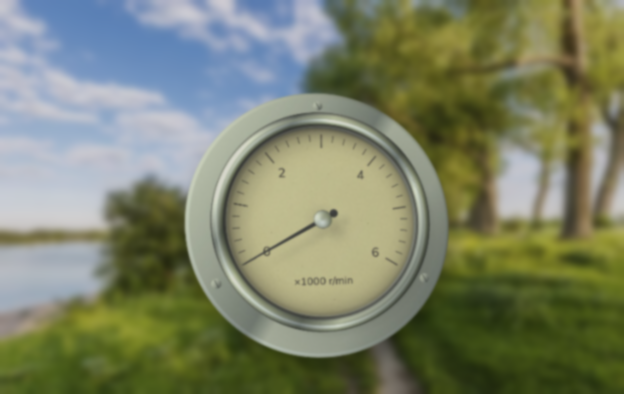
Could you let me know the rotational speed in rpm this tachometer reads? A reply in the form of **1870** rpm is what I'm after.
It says **0** rpm
